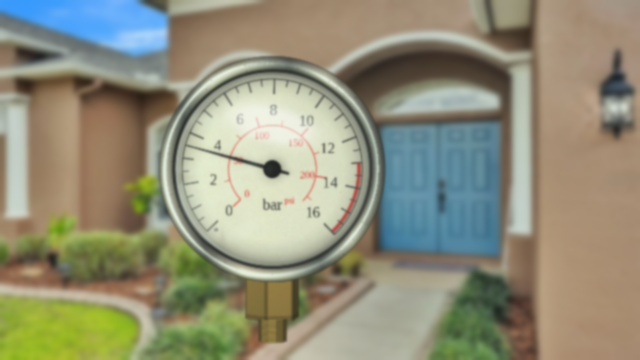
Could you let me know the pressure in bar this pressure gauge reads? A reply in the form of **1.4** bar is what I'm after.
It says **3.5** bar
